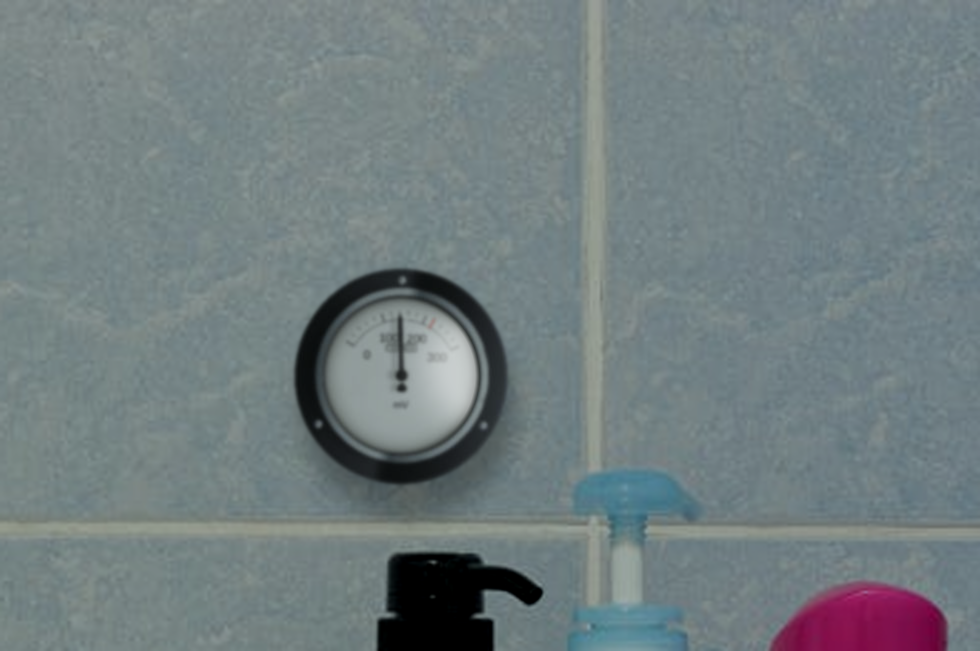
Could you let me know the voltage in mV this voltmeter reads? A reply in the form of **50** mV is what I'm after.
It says **140** mV
